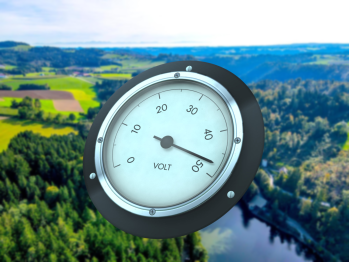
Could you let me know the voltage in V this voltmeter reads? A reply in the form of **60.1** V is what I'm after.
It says **47.5** V
